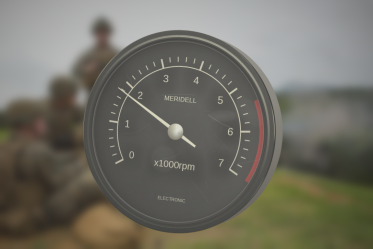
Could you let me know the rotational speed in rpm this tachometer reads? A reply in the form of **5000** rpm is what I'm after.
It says **1800** rpm
